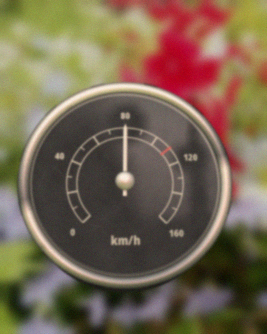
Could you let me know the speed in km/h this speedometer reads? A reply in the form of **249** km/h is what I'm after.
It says **80** km/h
